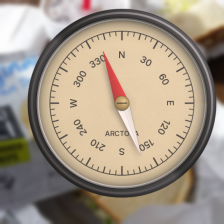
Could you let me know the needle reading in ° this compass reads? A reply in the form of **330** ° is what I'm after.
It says **340** °
